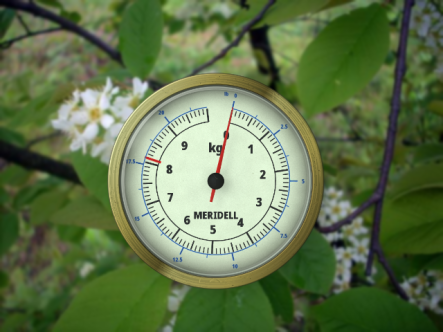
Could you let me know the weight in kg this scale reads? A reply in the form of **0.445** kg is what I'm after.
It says **0** kg
